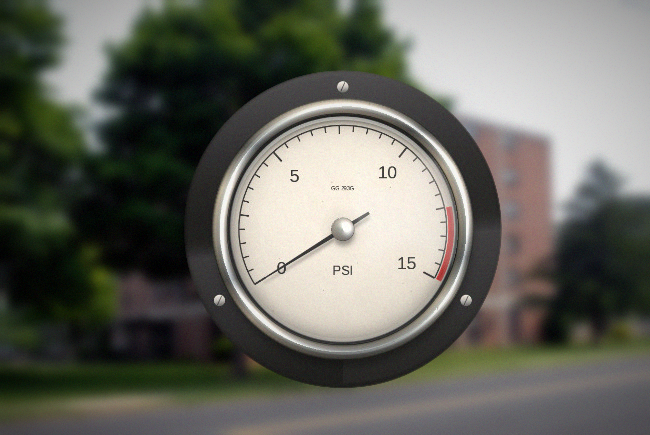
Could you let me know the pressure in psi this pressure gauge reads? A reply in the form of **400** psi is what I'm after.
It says **0** psi
